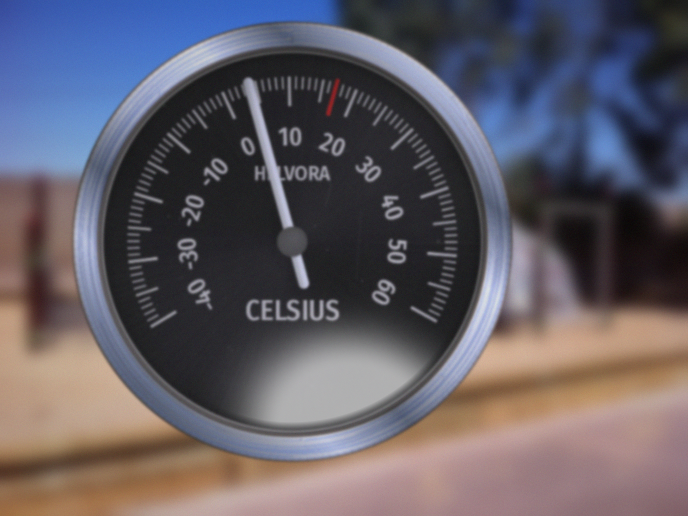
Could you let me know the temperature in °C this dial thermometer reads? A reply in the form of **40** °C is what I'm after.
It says **4** °C
